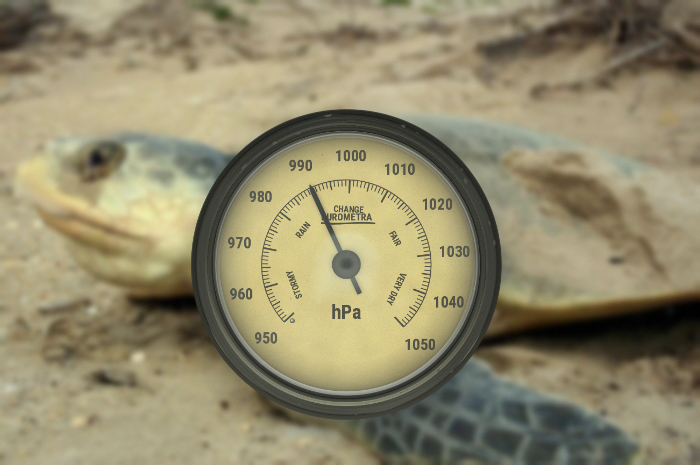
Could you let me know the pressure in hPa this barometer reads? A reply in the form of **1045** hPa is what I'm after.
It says **990** hPa
